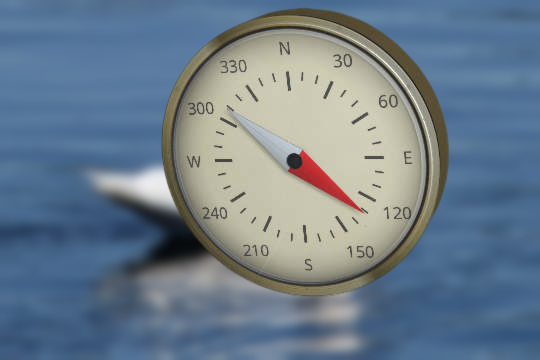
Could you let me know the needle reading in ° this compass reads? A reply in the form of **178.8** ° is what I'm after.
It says **130** °
